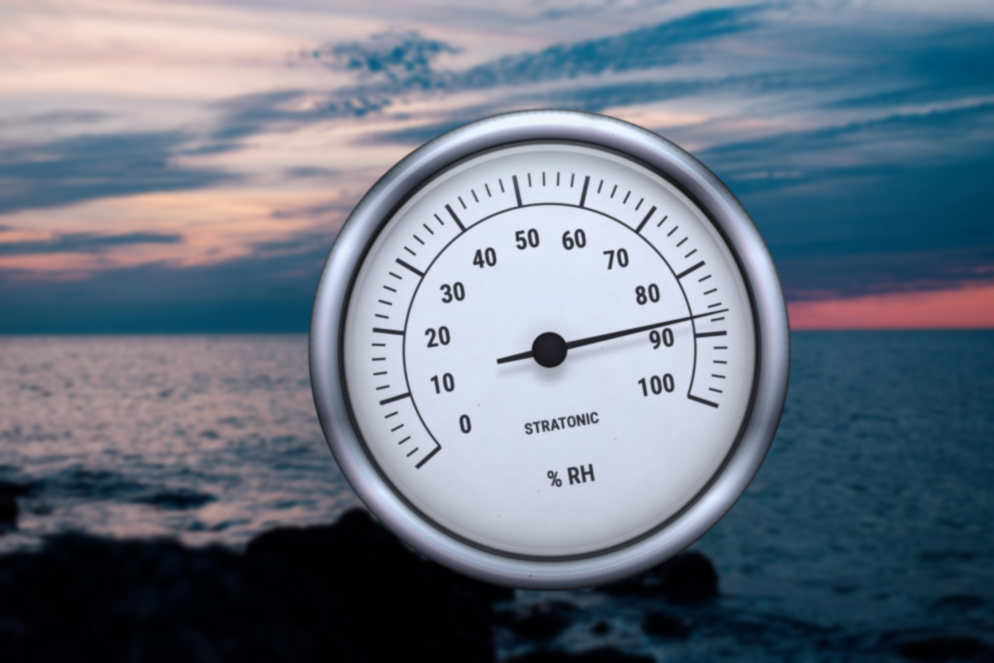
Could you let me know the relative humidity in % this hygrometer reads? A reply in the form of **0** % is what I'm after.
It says **87** %
